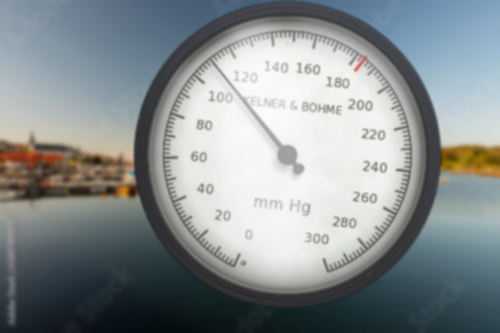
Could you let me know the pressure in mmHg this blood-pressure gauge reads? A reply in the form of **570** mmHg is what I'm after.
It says **110** mmHg
